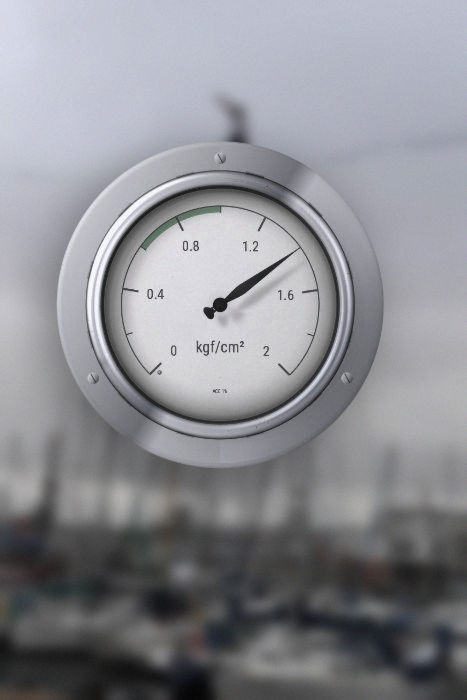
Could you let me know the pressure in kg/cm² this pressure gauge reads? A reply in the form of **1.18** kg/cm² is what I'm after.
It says **1.4** kg/cm²
